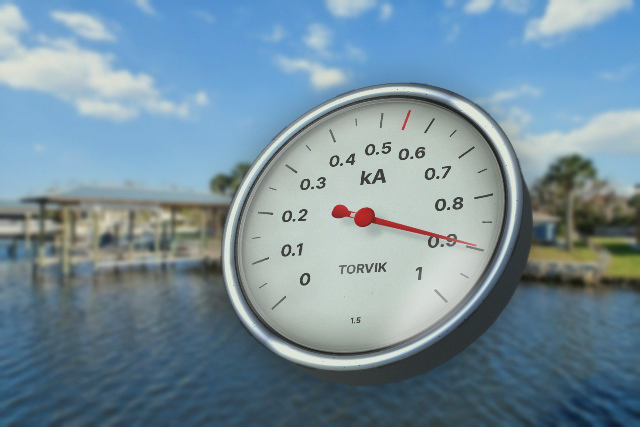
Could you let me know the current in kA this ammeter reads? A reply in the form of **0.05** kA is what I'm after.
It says **0.9** kA
